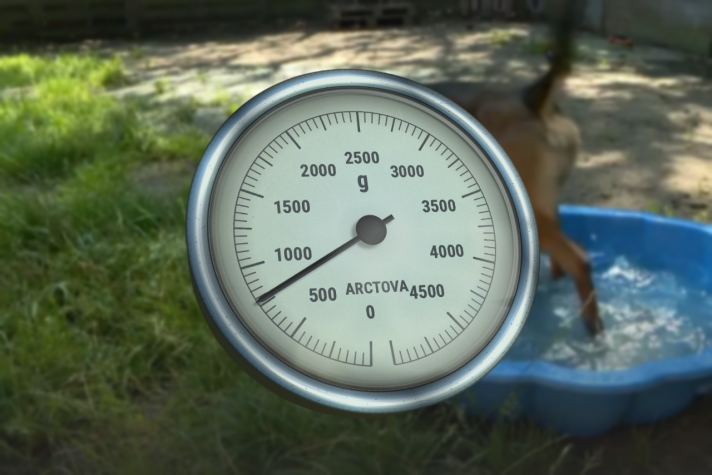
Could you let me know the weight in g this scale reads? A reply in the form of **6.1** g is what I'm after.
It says **775** g
